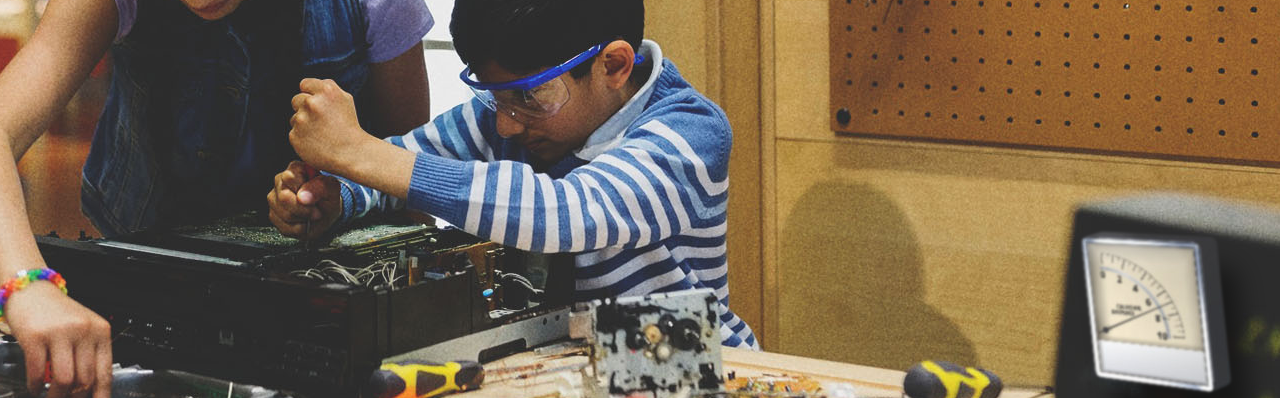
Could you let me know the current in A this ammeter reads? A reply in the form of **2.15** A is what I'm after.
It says **7** A
